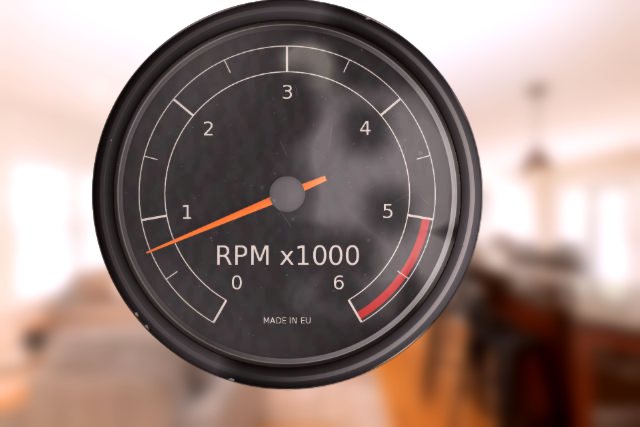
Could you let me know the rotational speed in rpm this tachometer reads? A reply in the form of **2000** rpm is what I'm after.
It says **750** rpm
